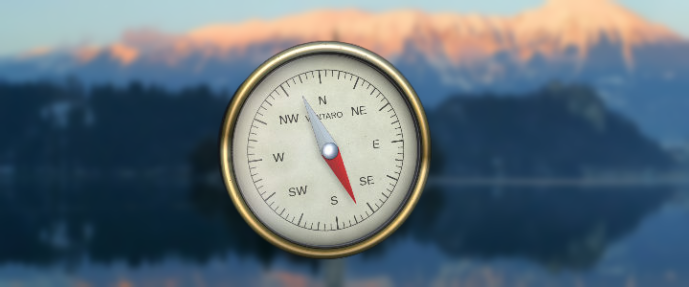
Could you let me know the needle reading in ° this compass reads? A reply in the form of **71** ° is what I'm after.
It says **160** °
